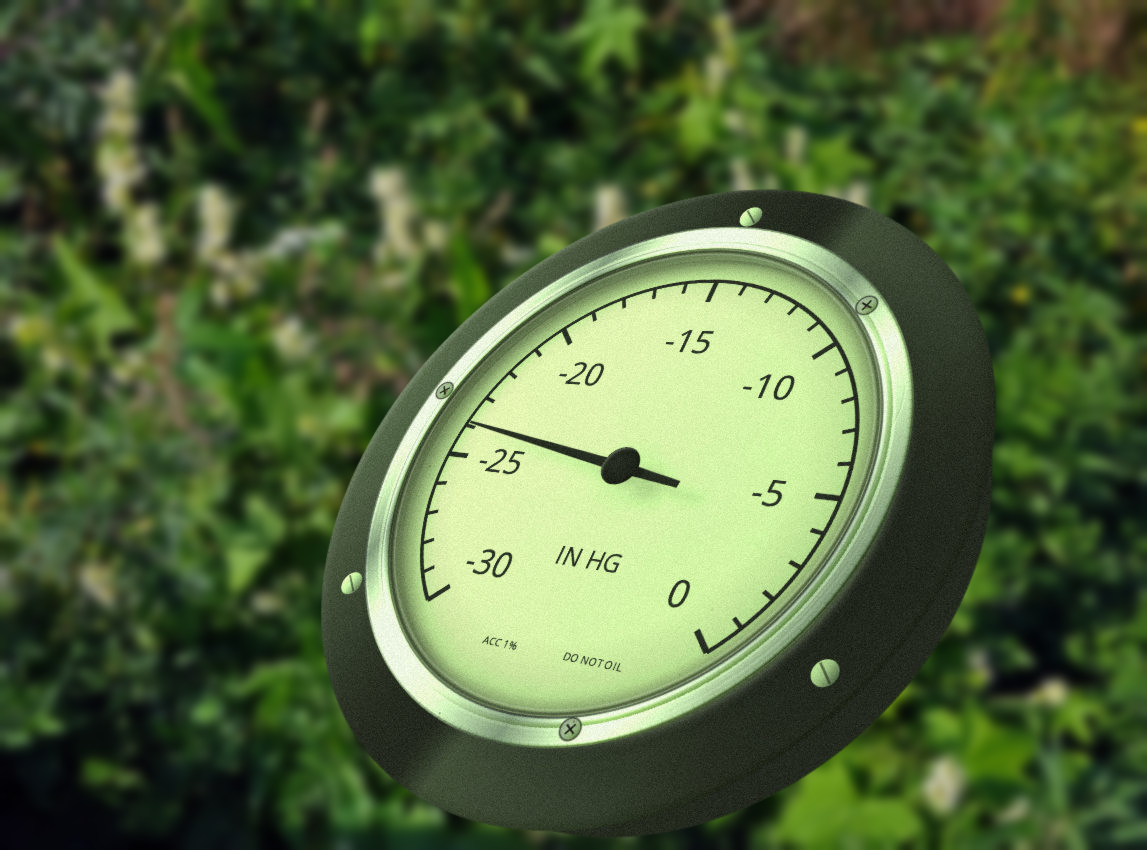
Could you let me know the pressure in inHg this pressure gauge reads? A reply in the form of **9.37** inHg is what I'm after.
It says **-24** inHg
